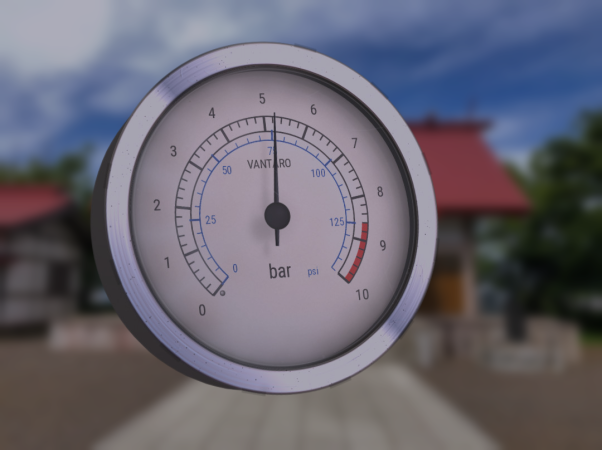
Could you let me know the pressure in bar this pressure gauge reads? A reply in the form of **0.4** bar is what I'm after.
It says **5.2** bar
